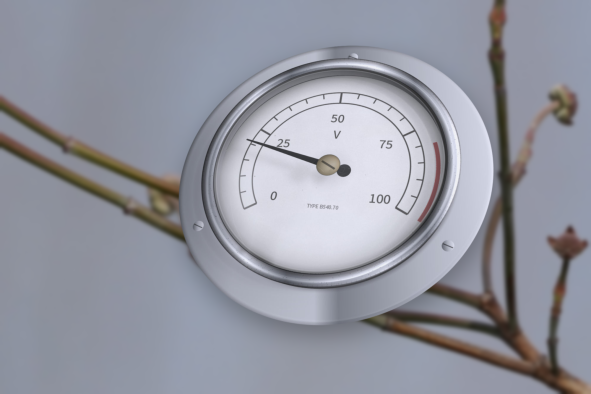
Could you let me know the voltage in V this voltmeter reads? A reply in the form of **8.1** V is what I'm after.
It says **20** V
